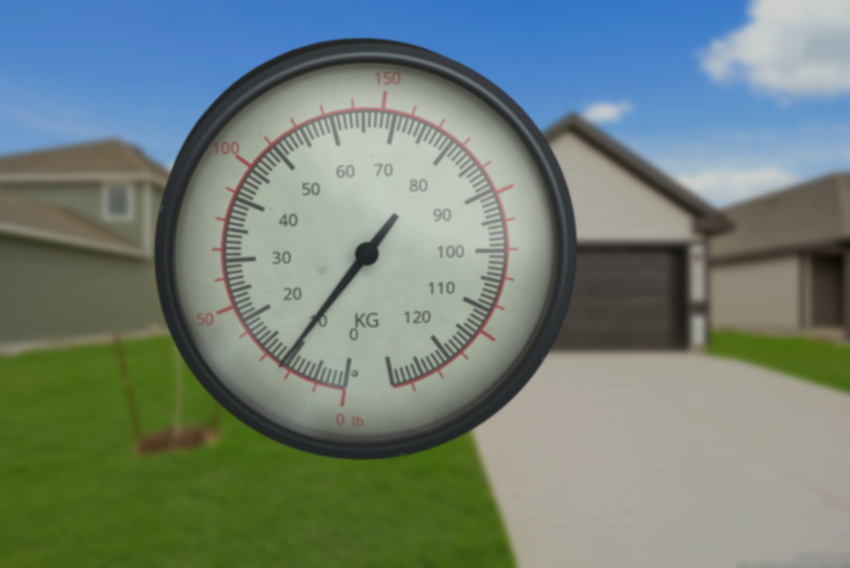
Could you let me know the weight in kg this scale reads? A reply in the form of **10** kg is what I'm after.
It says **11** kg
